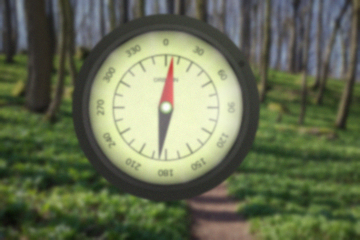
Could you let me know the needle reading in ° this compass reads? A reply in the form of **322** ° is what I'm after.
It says **7.5** °
